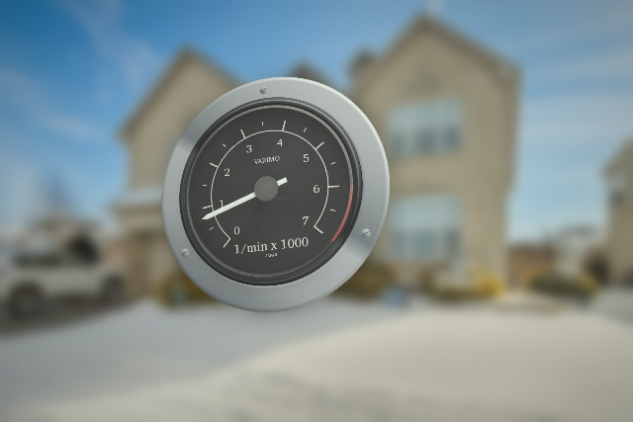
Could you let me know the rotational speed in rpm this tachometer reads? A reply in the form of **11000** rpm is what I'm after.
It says **750** rpm
